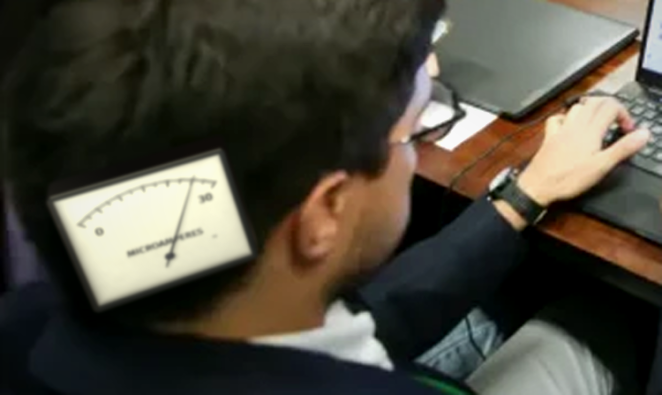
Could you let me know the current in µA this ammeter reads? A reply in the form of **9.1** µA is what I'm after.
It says **25** µA
